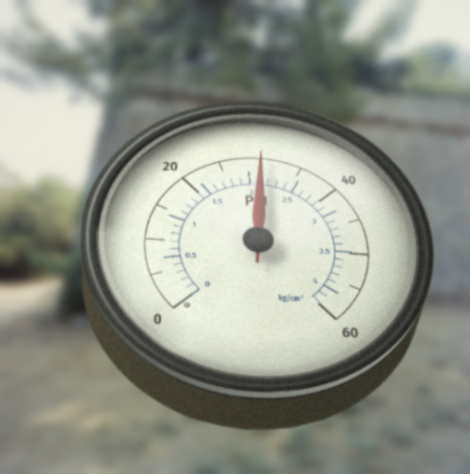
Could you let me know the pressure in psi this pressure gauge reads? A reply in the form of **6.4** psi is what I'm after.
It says **30** psi
